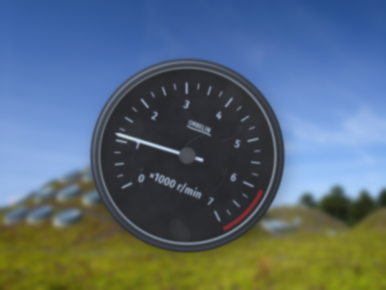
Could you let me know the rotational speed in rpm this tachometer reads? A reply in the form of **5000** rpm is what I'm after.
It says **1125** rpm
